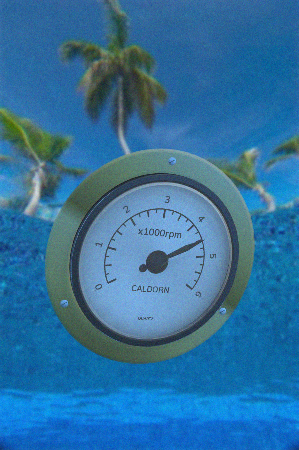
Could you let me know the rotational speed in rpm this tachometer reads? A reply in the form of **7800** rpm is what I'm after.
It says **4500** rpm
